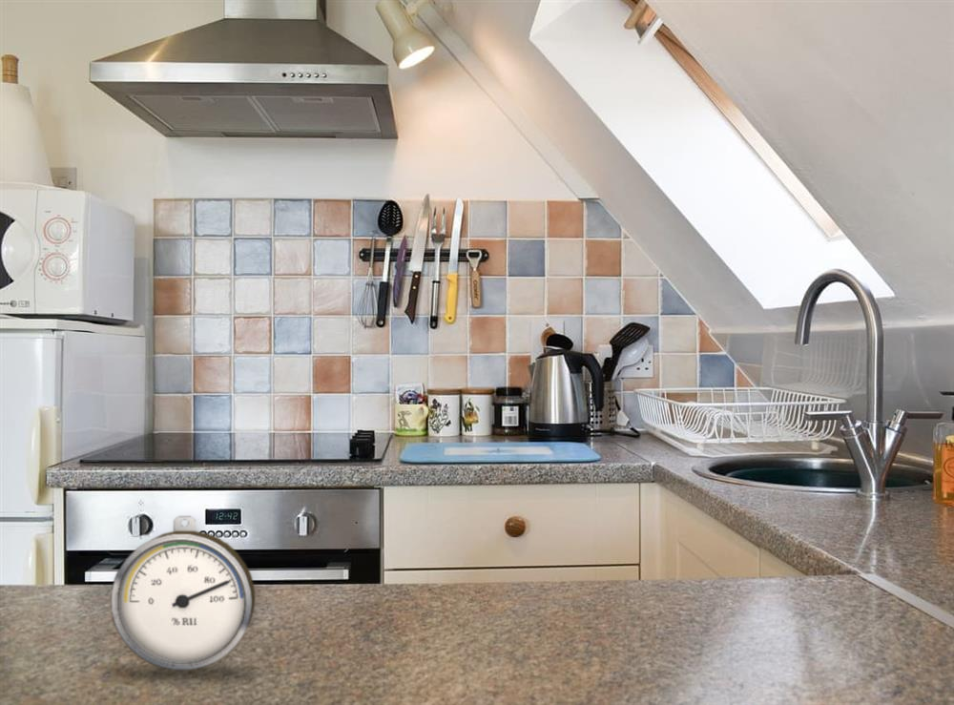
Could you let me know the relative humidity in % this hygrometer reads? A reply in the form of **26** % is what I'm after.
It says **88** %
